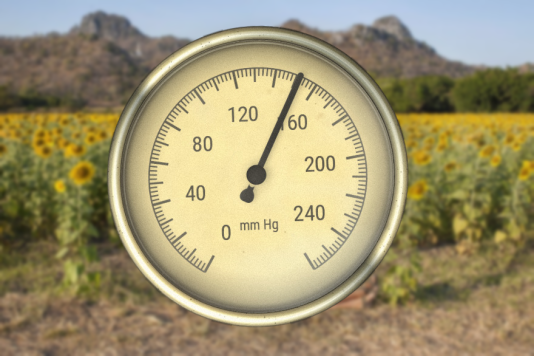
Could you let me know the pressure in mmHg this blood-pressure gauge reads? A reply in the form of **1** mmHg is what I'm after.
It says **152** mmHg
